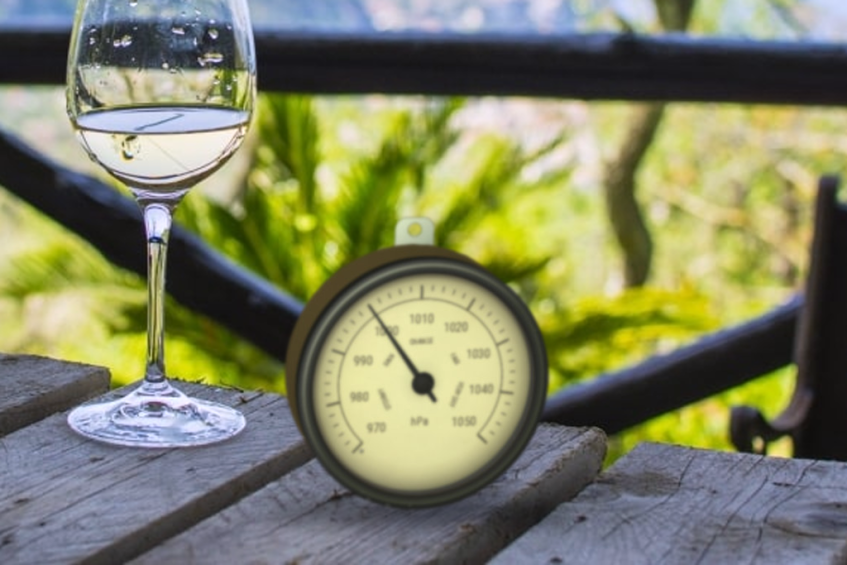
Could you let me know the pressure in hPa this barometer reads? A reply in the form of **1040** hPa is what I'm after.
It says **1000** hPa
